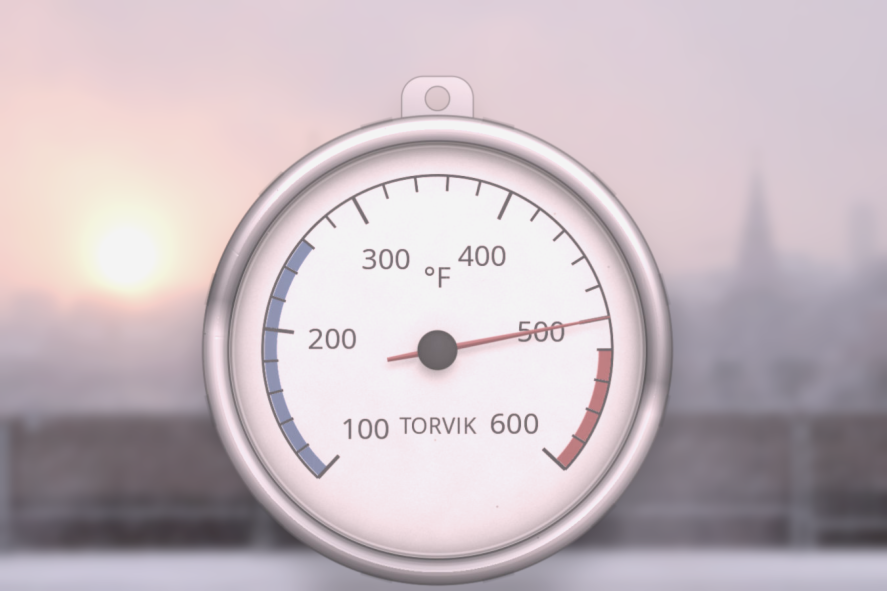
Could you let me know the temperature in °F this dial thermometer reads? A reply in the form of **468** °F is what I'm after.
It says **500** °F
